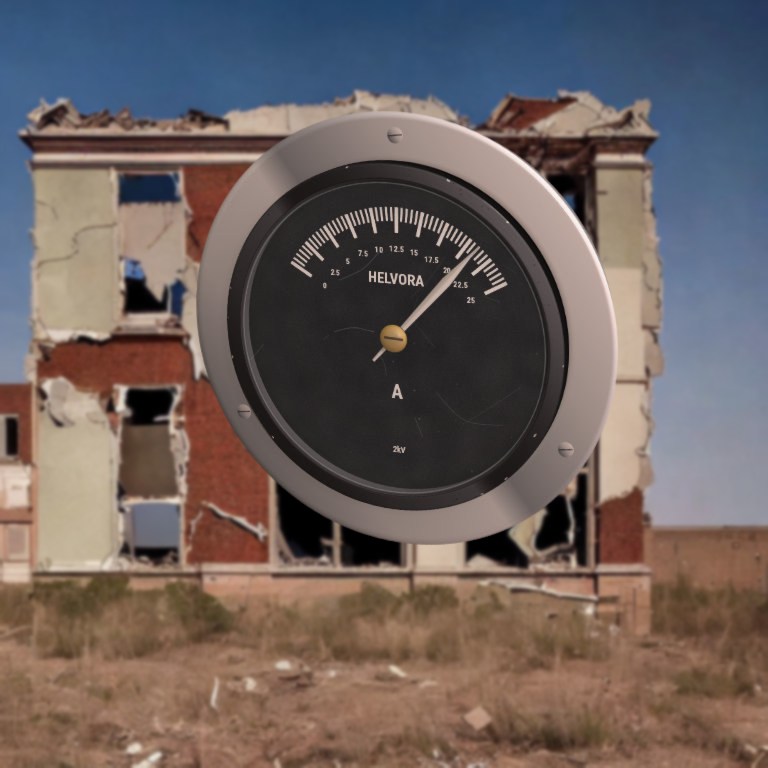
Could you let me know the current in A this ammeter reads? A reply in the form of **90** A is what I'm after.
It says **21** A
